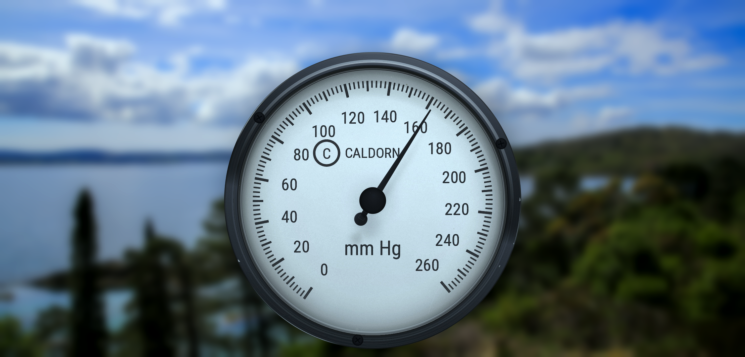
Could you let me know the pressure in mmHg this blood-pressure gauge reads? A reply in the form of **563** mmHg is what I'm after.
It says **162** mmHg
